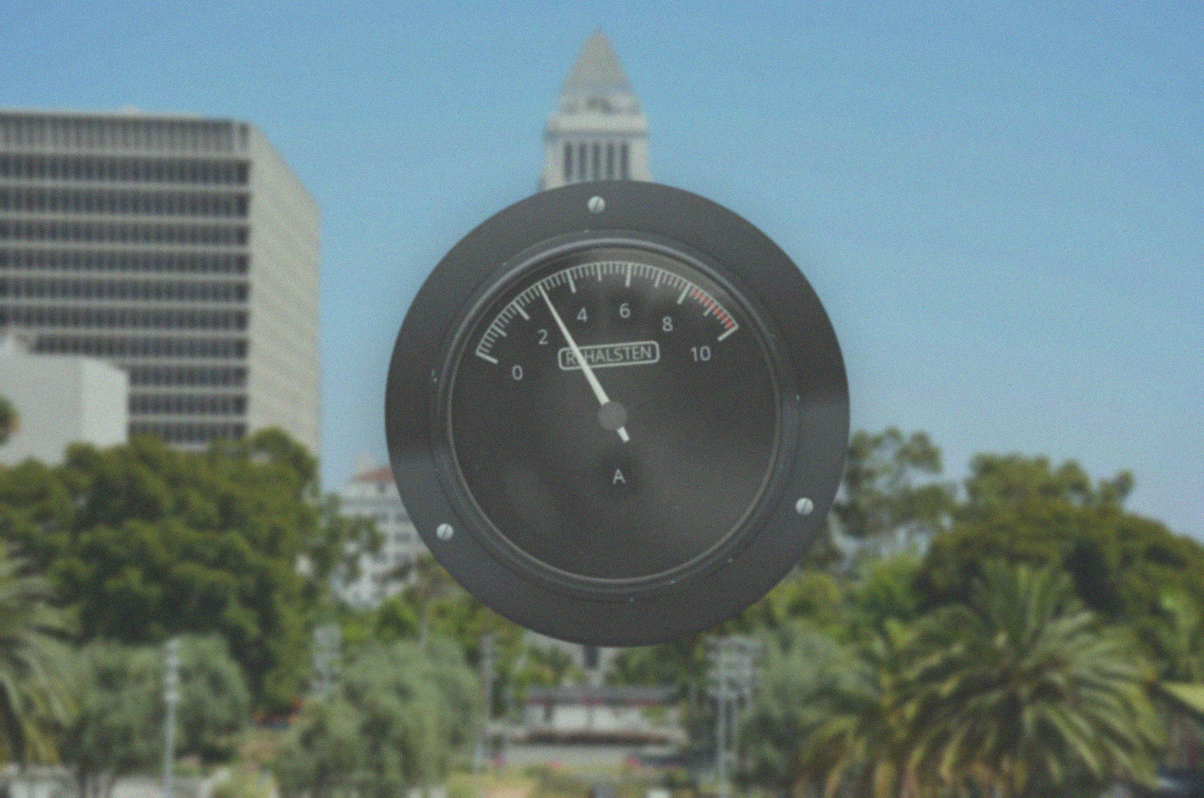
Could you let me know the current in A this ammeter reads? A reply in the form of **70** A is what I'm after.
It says **3** A
